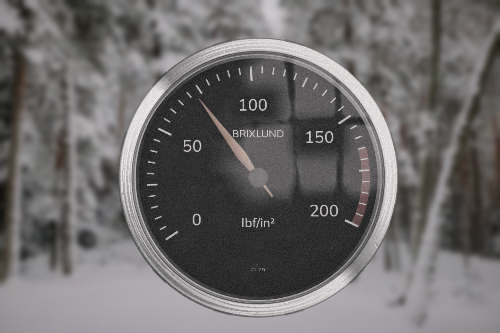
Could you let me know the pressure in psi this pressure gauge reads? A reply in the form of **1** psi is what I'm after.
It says **72.5** psi
